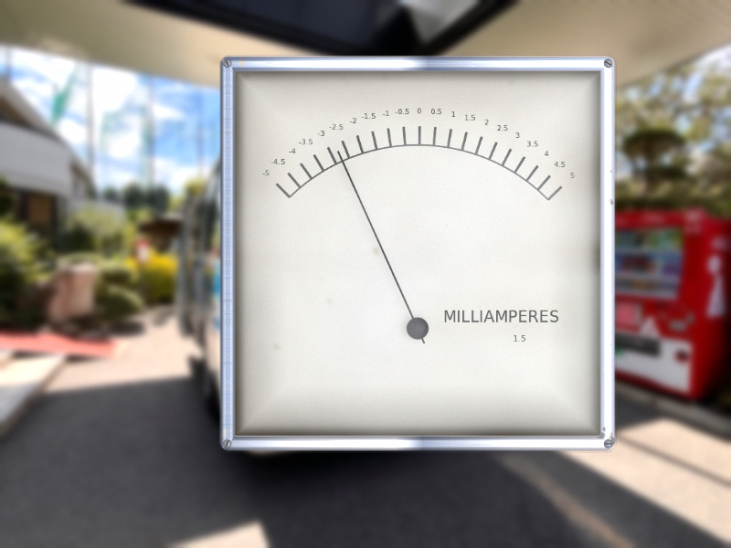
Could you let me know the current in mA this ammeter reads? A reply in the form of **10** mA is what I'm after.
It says **-2.75** mA
